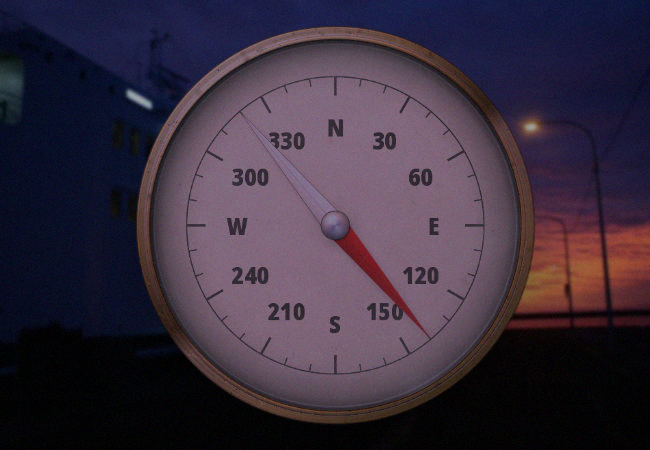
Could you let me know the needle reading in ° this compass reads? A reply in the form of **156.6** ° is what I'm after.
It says **140** °
